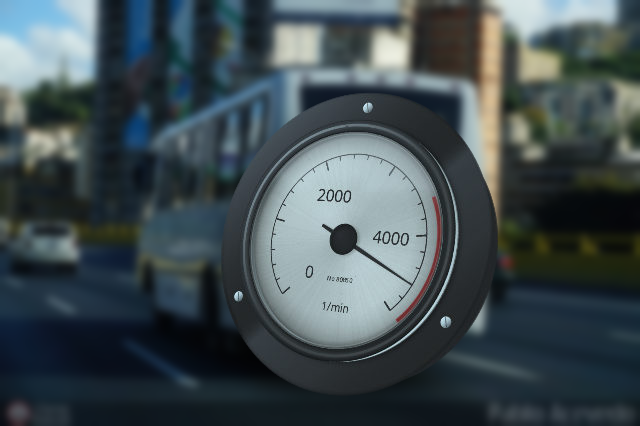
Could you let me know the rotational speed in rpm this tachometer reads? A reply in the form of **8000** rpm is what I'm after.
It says **4600** rpm
